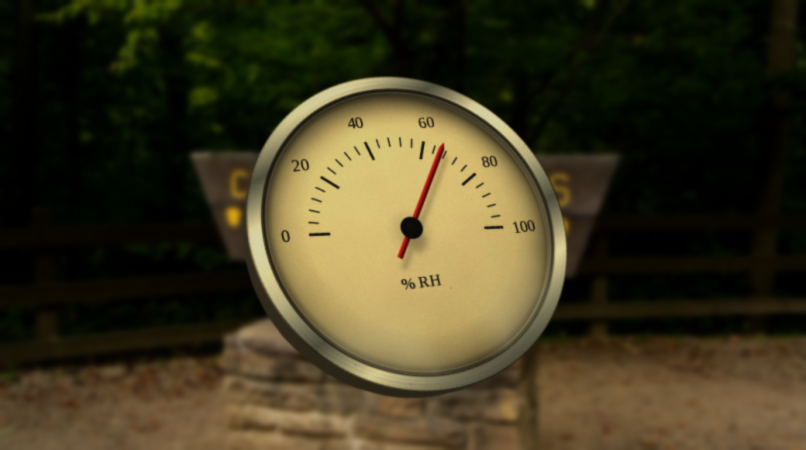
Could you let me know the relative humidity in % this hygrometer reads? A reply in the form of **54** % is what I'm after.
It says **66** %
